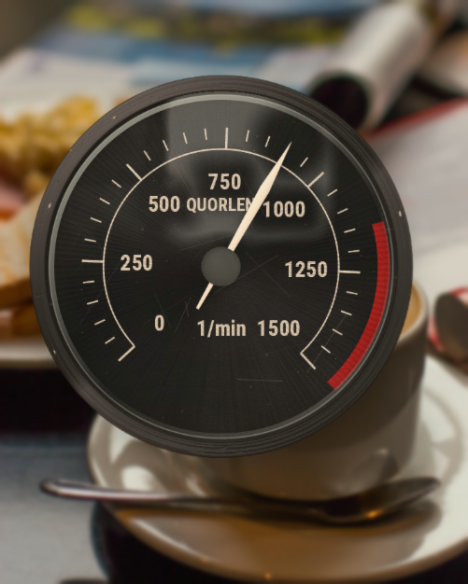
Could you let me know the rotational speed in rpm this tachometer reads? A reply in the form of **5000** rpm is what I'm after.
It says **900** rpm
